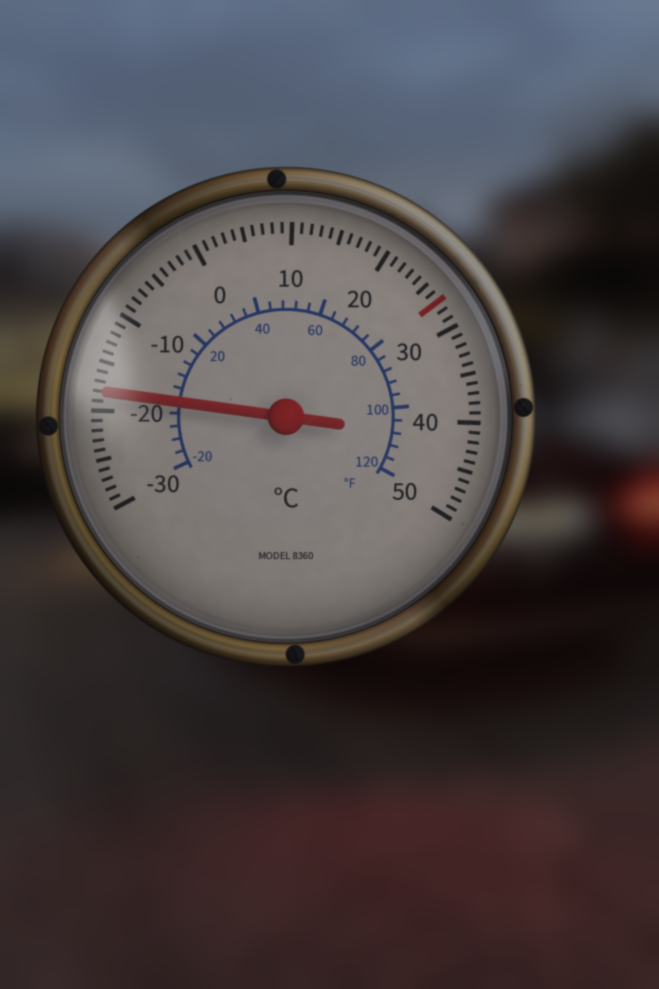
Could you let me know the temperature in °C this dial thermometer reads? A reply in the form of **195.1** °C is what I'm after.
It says **-18** °C
